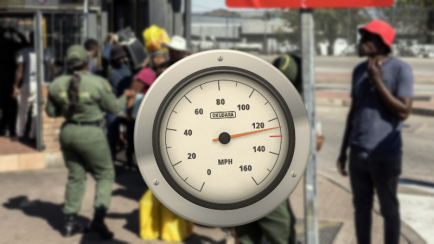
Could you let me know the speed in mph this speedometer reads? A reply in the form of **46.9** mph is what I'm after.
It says **125** mph
